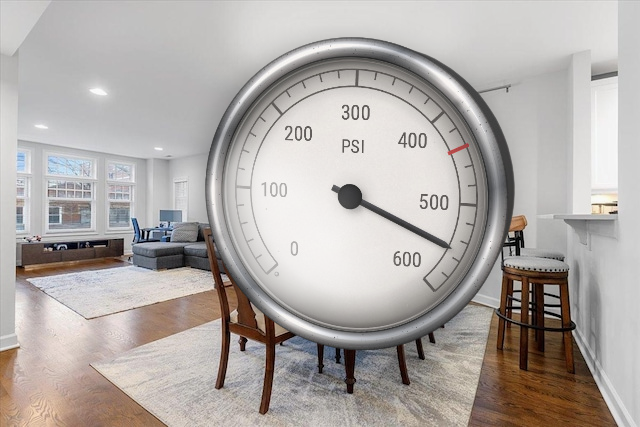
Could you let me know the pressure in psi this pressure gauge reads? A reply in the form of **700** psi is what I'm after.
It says **550** psi
